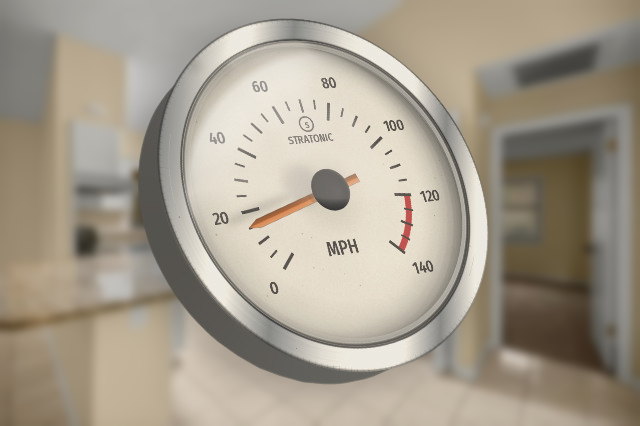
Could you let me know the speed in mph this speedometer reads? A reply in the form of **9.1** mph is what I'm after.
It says **15** mph
